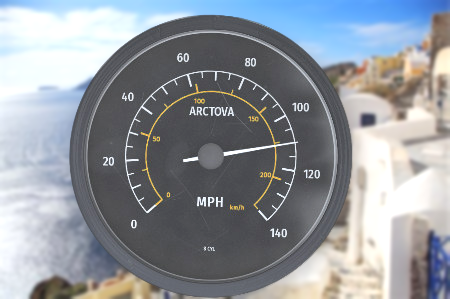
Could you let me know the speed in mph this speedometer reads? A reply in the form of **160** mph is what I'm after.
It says **110** mph
